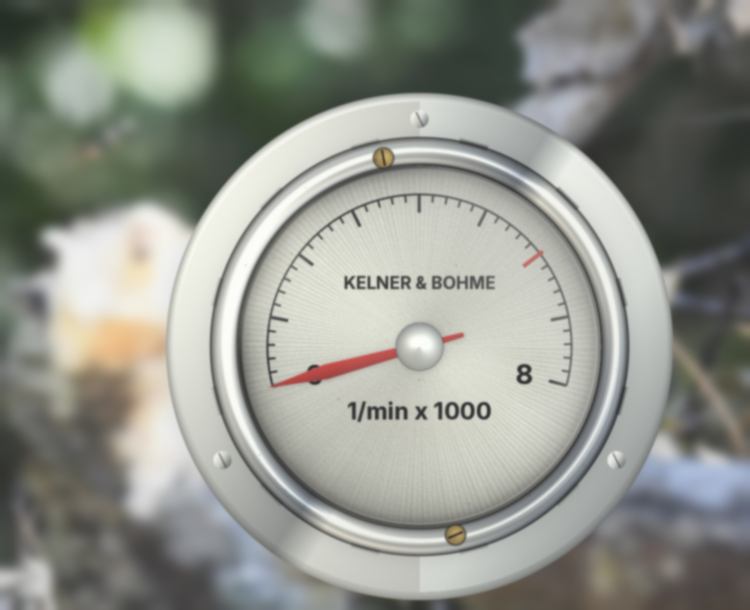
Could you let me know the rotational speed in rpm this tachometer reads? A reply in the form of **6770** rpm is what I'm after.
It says **0** rpm
